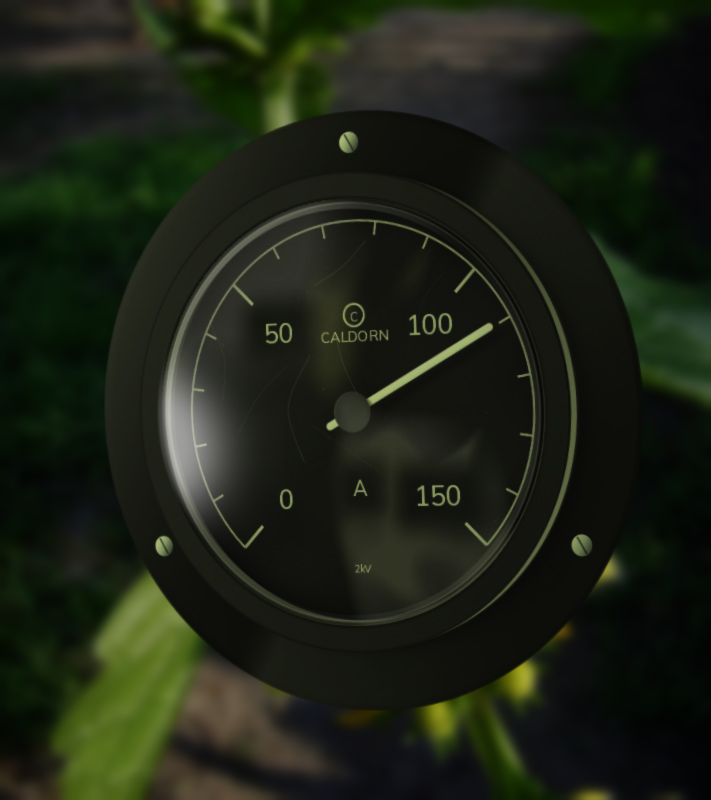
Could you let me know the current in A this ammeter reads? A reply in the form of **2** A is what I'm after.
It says **110** A
